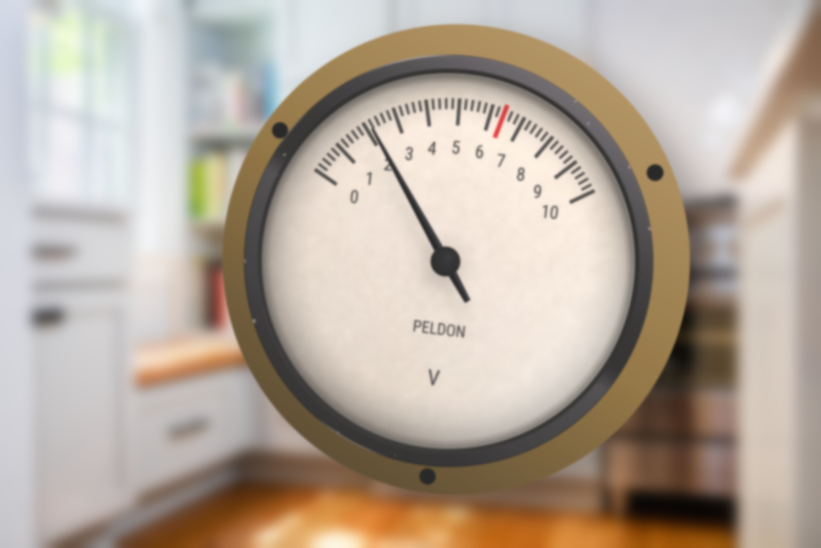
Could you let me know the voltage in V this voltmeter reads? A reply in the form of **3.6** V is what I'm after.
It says **2.2** V
